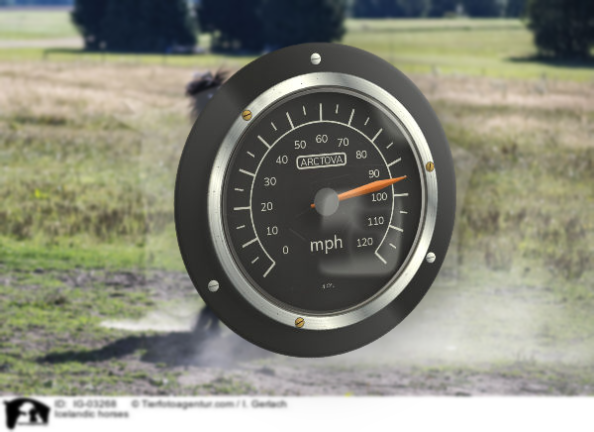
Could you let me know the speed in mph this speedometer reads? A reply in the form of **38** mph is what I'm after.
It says **95** mph
